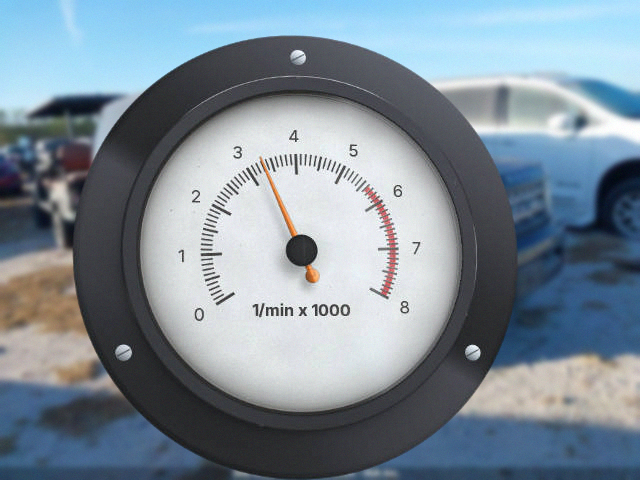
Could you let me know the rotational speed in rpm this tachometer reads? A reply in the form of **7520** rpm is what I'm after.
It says **3300** rpm
